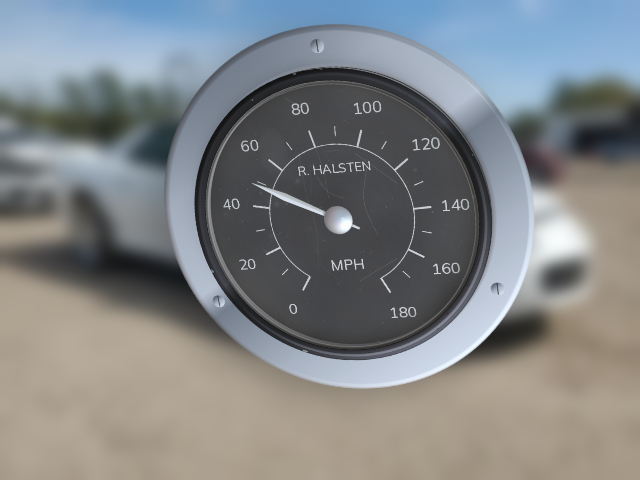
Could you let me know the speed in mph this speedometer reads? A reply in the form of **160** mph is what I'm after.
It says **50** mph
